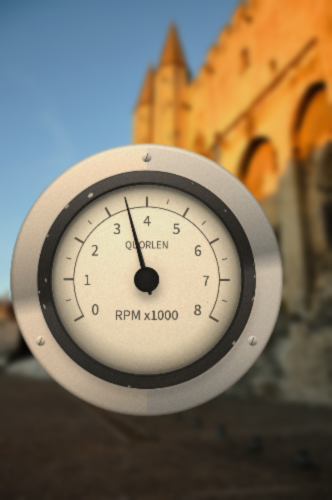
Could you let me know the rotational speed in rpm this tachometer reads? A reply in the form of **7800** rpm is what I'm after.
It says **3500** rpm
